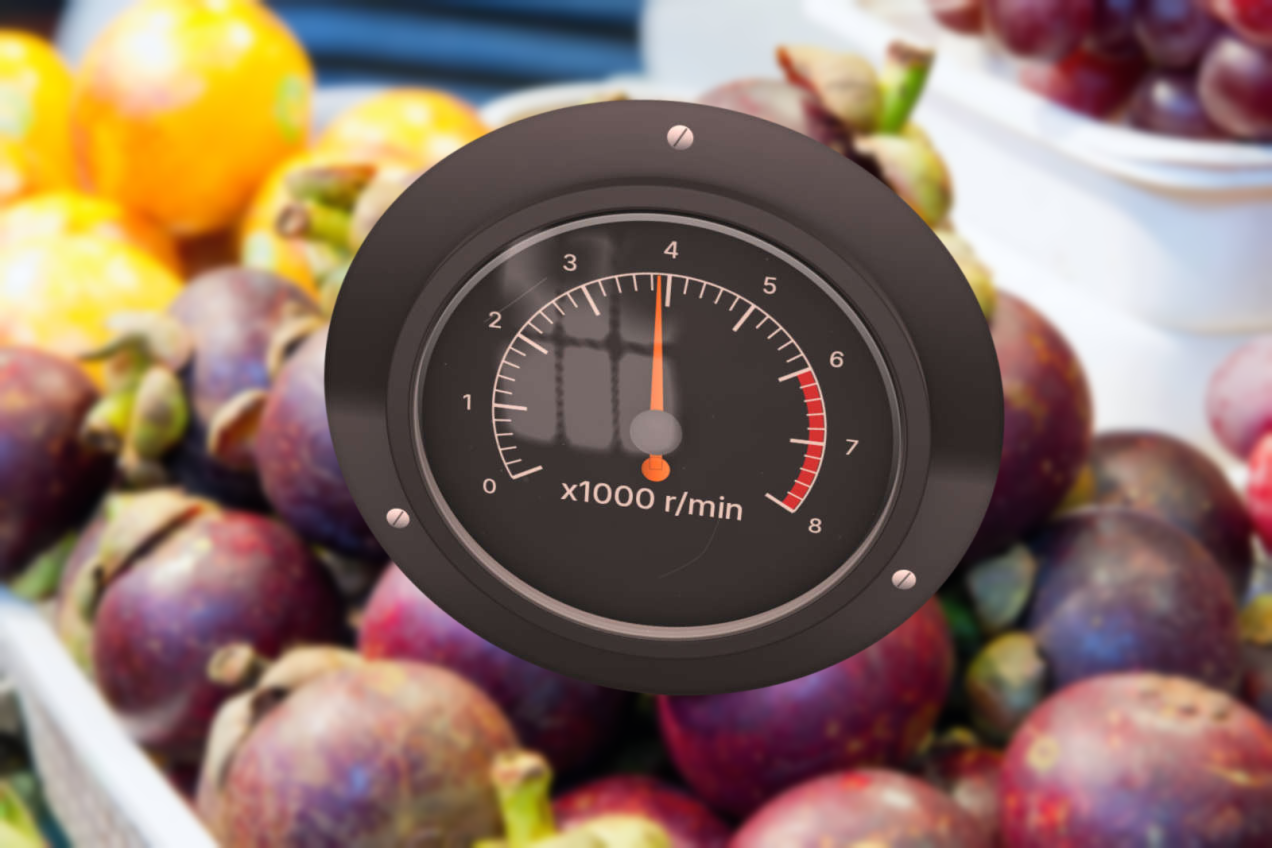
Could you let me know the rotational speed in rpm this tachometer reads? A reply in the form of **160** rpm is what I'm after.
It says **3900** rpm
